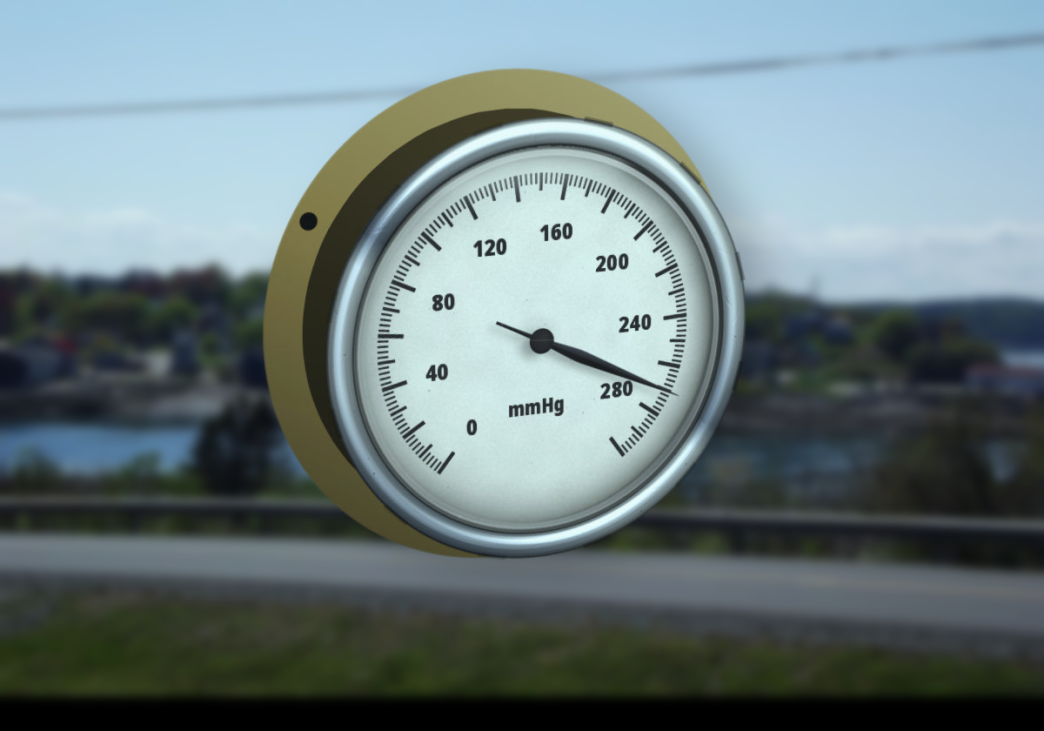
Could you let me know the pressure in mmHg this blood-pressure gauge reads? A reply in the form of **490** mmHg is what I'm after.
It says **270** mmHg
